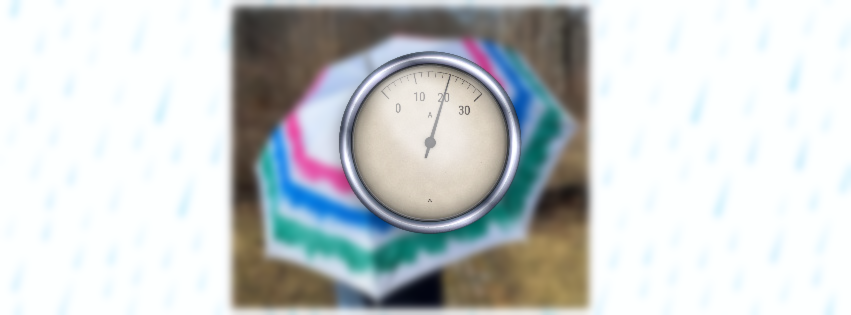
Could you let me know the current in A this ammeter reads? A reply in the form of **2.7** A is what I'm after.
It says **20** A
